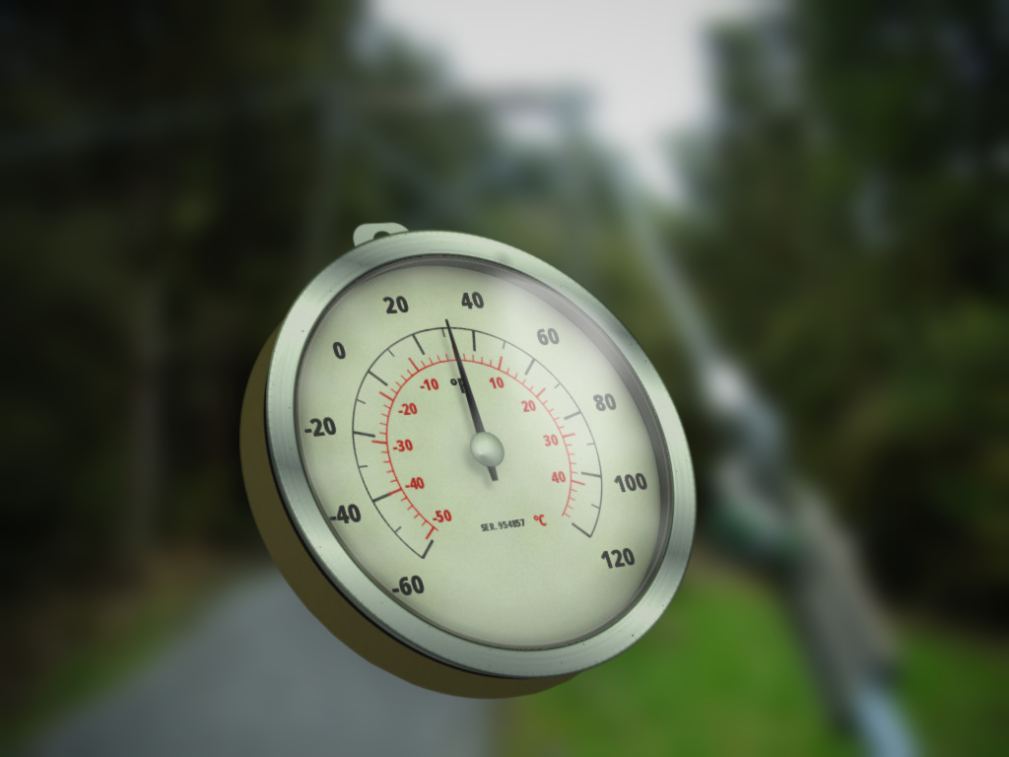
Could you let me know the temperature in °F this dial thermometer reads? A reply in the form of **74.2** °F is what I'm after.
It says **30** °F
